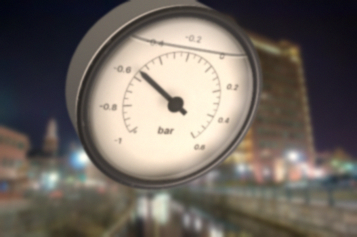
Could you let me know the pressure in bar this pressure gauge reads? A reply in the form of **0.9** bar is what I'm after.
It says **-0.55** bar
